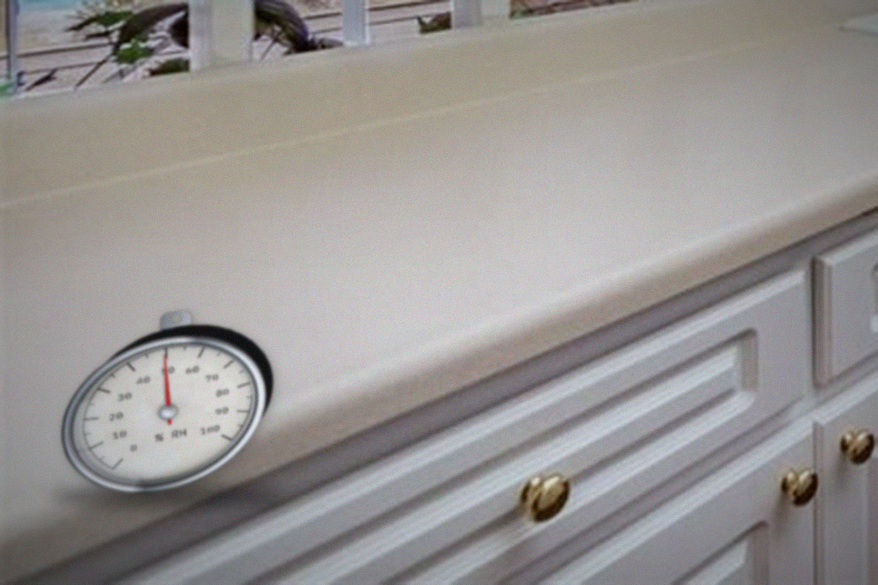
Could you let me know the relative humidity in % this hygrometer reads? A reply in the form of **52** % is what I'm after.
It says **50** %
